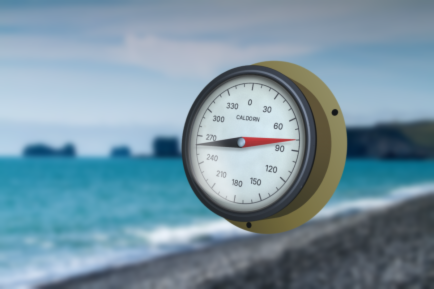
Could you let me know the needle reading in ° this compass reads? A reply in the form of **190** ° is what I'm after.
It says **80** °
